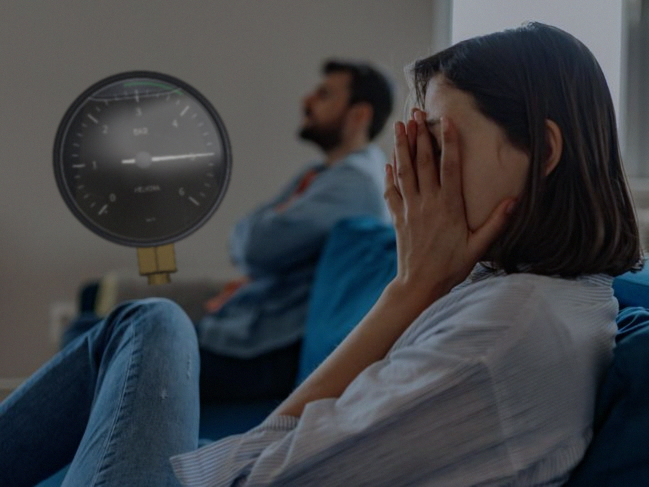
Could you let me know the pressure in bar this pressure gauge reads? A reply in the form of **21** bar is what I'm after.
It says **5** bar
